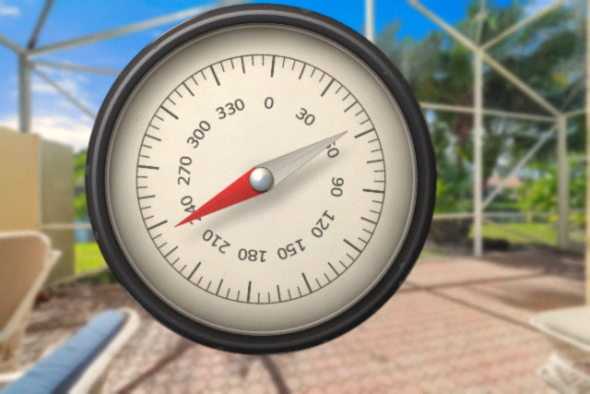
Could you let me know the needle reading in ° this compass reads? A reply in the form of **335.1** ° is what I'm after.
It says **235** °
